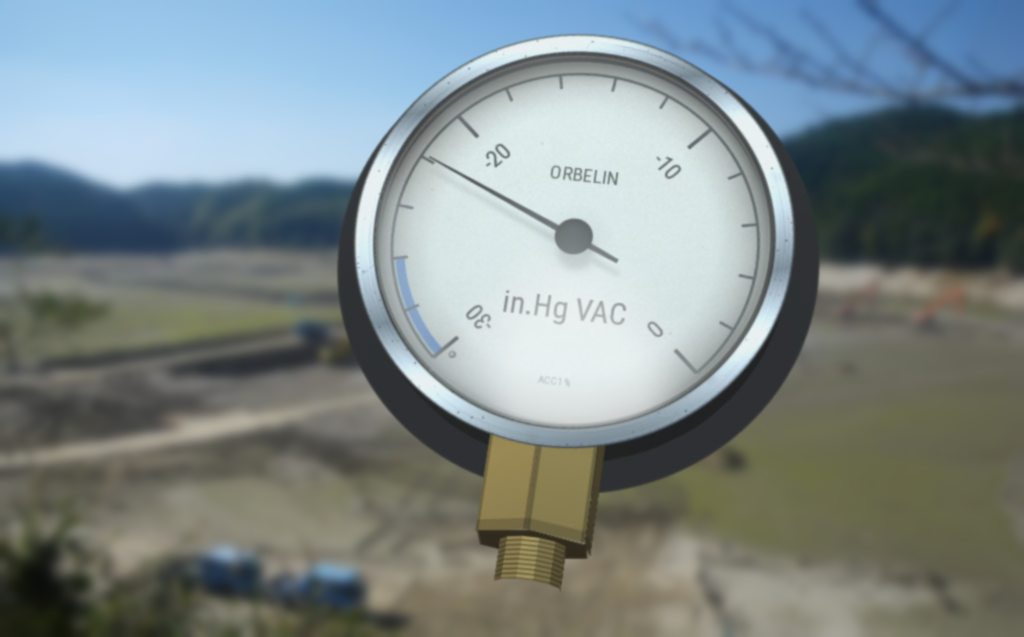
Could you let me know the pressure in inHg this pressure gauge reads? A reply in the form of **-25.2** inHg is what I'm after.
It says **-22** inHg
